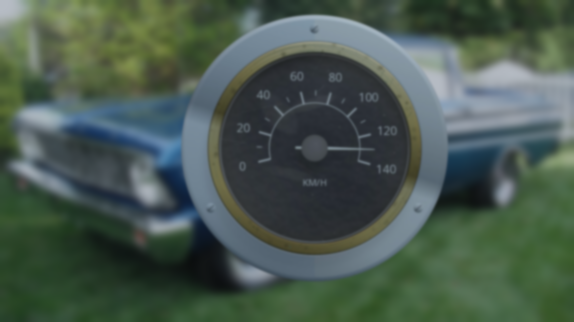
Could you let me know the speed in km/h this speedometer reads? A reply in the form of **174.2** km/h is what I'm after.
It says **130** km/h
